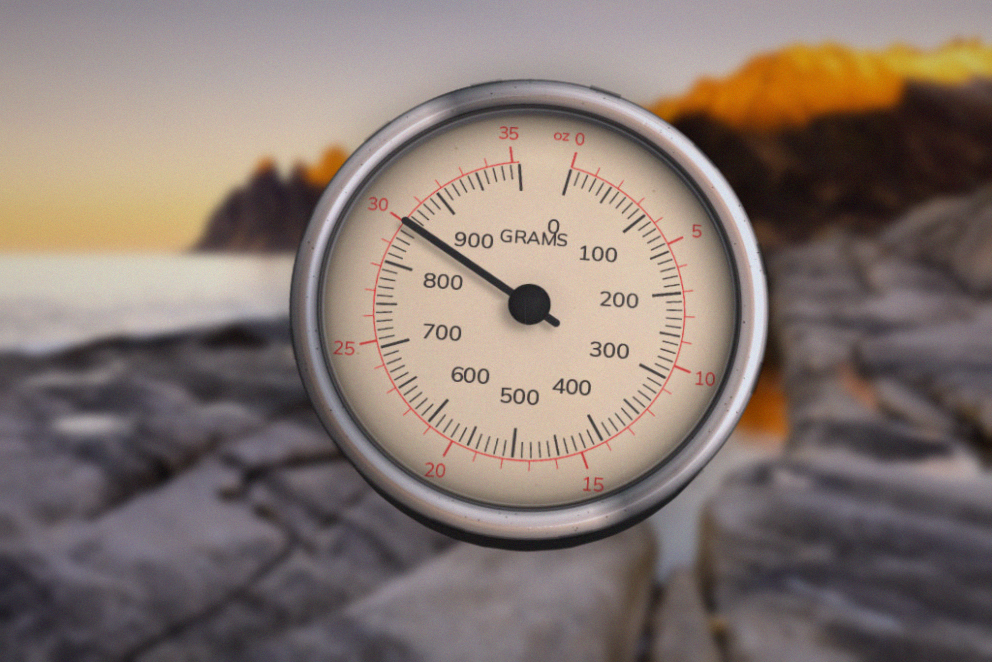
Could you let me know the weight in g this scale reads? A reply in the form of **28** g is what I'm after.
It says **850** g
